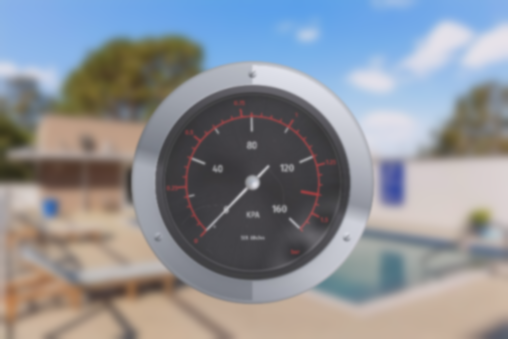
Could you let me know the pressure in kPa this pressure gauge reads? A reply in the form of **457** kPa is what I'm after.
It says **0** kPa
